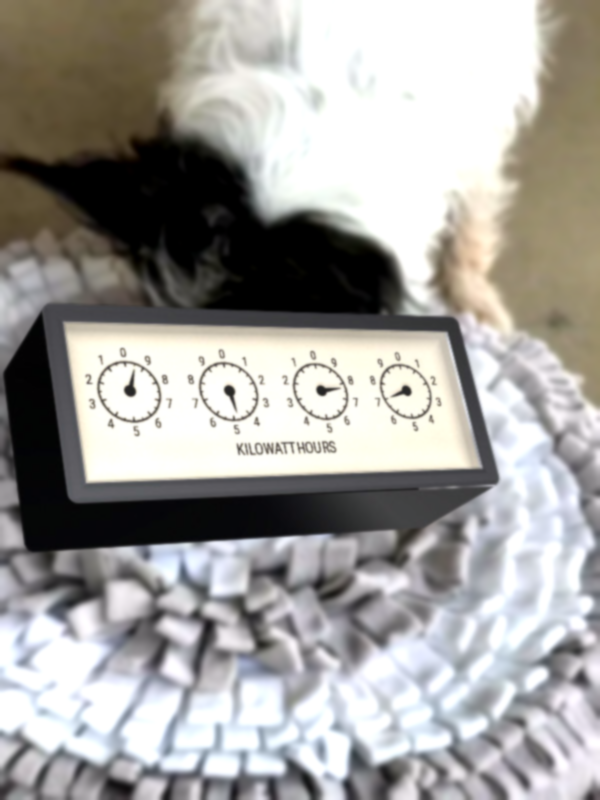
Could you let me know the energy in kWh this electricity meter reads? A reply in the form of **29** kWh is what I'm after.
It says **9477** kWh
